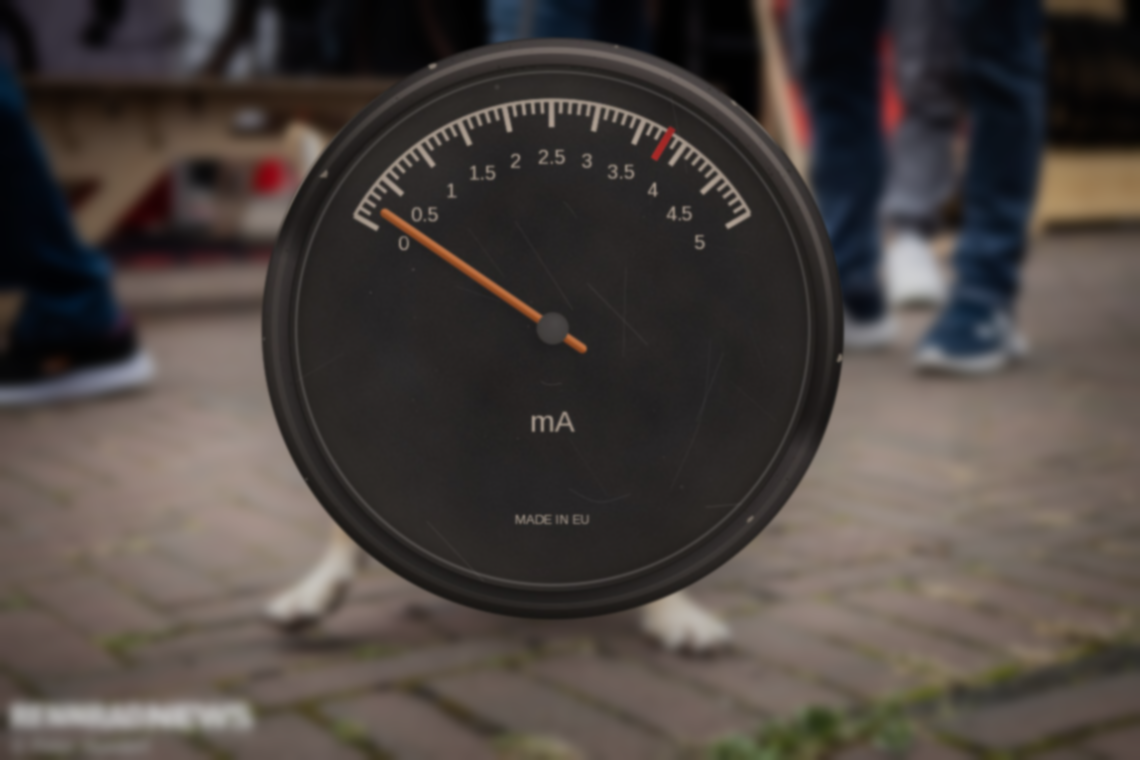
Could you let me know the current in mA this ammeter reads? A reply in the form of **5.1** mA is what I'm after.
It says **0.2** mA
